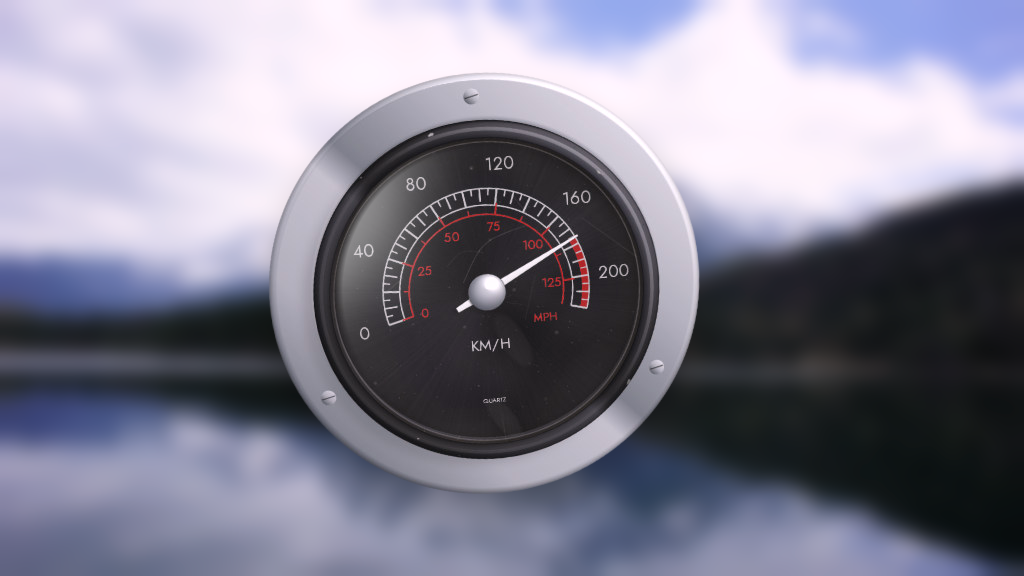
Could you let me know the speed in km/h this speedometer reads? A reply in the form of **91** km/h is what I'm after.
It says **175** km/h
